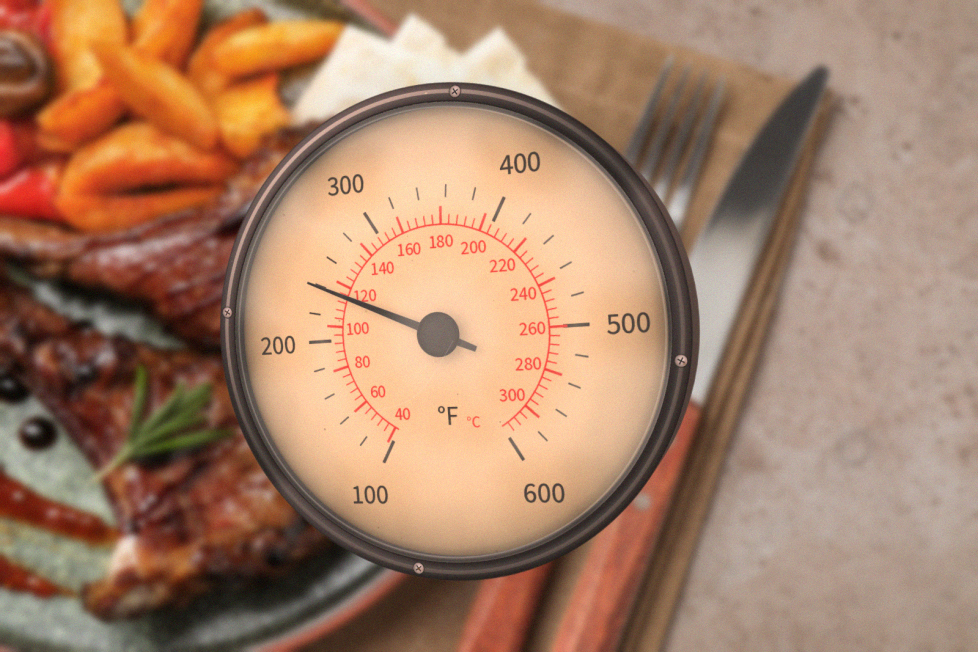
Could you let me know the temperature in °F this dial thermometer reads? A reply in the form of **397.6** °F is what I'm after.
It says **240** °F
